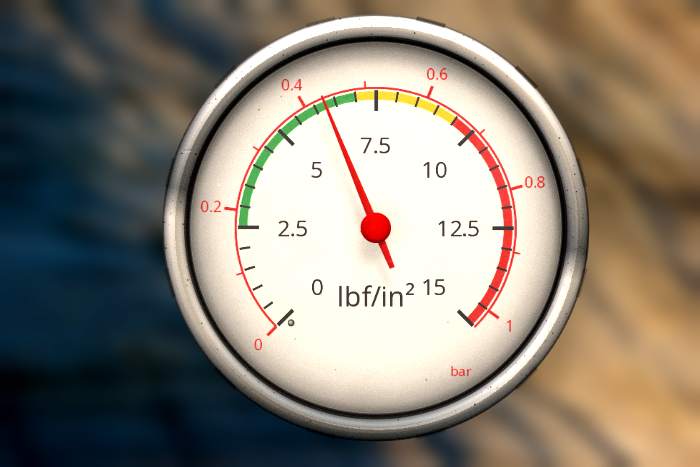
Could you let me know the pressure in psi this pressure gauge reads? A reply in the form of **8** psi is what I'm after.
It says **6.25** psi
